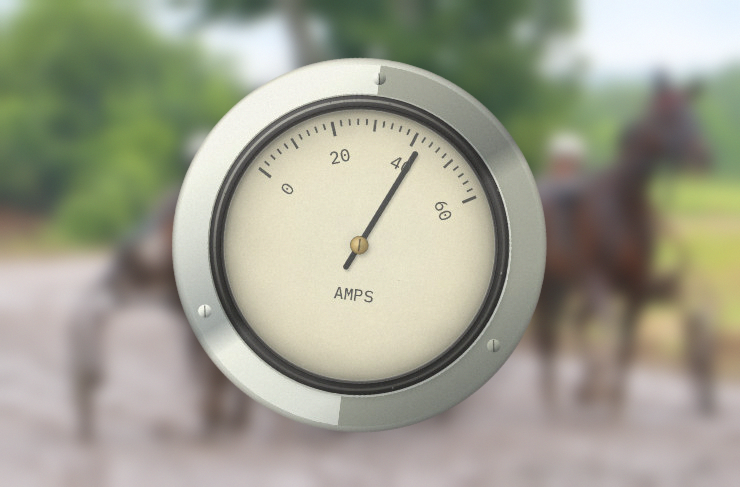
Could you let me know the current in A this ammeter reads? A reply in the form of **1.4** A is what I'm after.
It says **42** A
